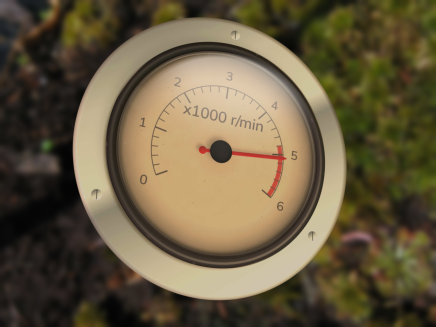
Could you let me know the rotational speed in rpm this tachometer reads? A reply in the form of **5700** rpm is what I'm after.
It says **5100** rpm
